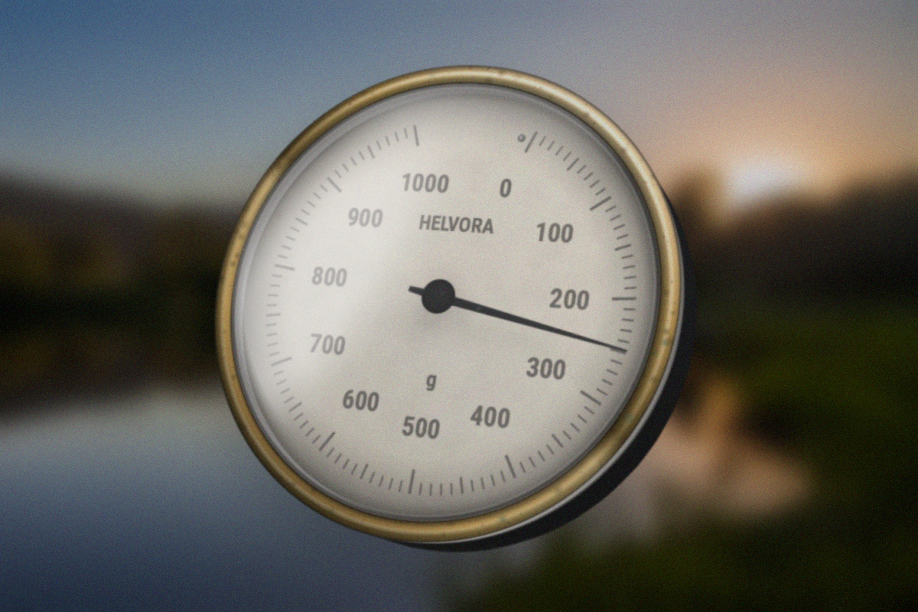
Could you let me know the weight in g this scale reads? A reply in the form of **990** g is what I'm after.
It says **250** g
